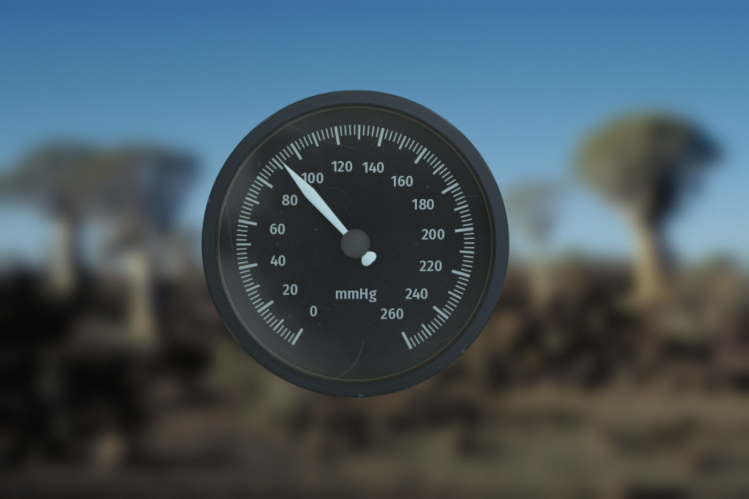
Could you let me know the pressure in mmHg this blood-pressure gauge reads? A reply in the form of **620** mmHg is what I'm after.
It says **92** mmHg
